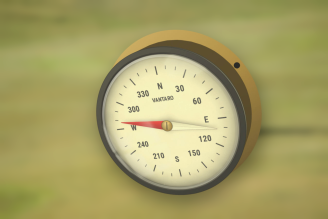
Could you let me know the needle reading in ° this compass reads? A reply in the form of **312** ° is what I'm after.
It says **280** °
